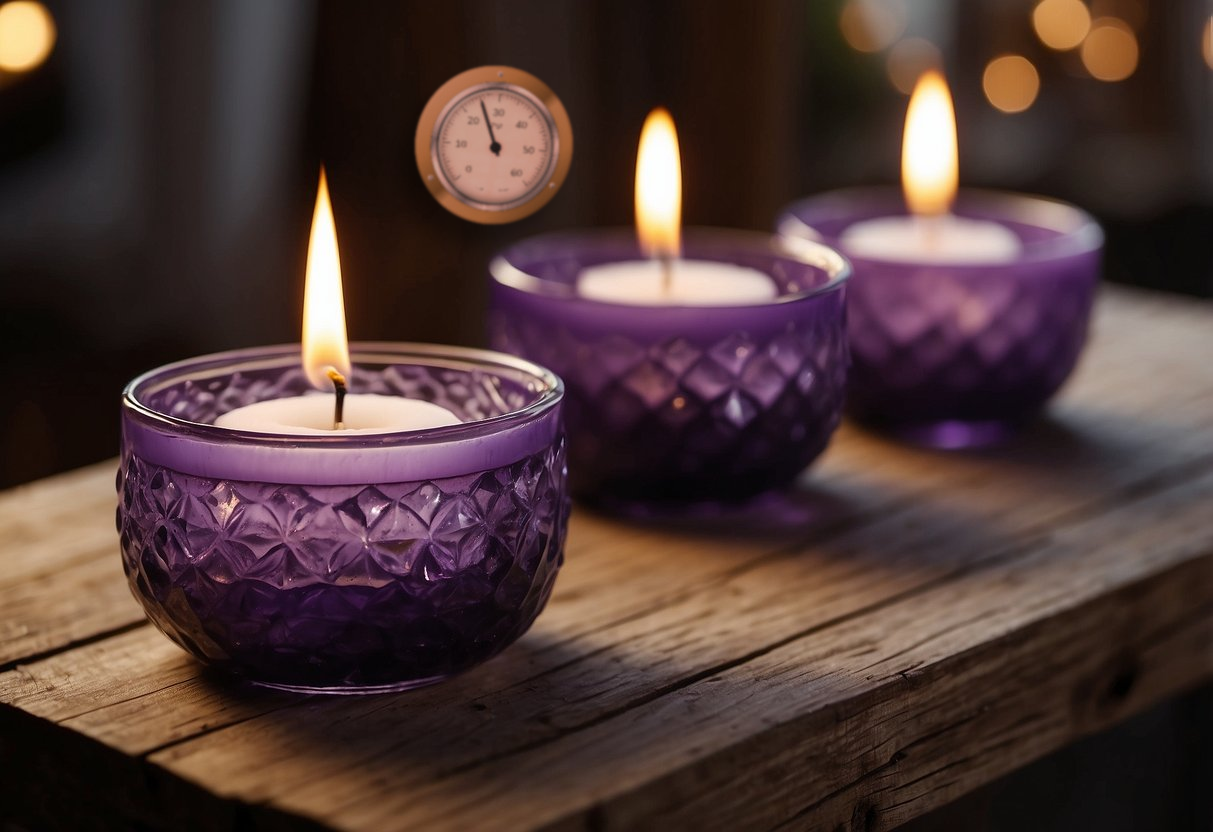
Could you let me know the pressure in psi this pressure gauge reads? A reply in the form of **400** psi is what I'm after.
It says **25** psi
